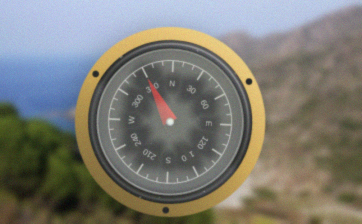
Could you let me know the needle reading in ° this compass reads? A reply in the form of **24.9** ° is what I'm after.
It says **330** °
